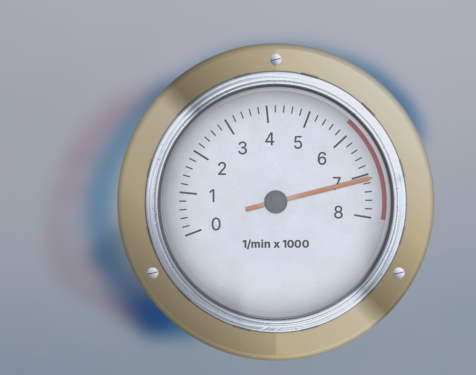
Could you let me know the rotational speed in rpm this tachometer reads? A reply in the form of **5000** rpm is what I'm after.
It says **7100** rpm
